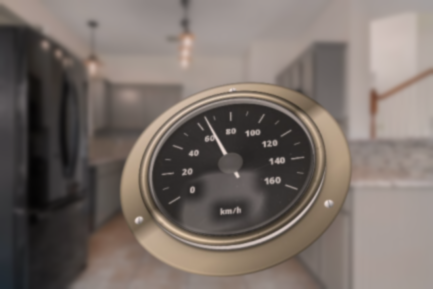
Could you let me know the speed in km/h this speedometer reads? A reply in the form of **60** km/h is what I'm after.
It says **65** km/h
